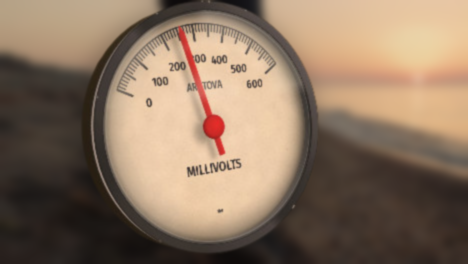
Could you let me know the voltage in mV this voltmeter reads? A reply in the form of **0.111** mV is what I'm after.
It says **250** mV
